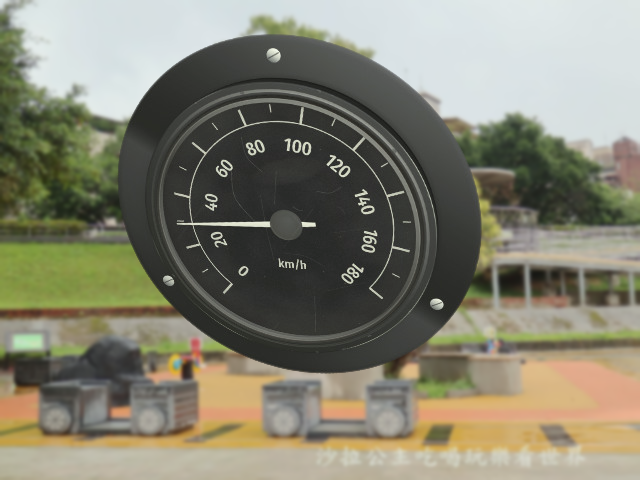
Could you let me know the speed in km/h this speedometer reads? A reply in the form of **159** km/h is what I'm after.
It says **30** km/h
